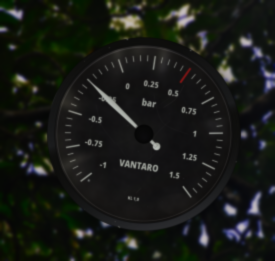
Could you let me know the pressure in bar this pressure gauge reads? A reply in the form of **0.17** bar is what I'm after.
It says **-0.25** bar
